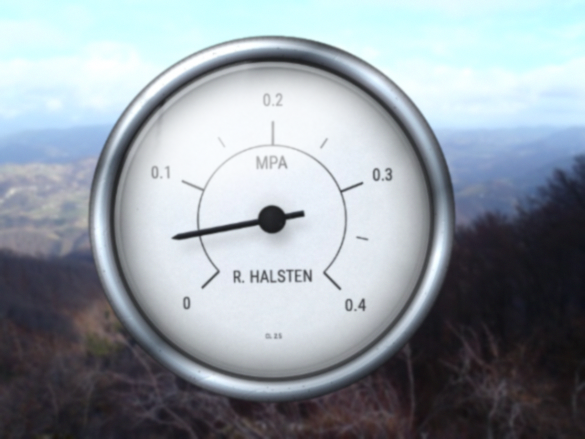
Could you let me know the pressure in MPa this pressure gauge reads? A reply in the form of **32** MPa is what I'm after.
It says **0.05** MPa
